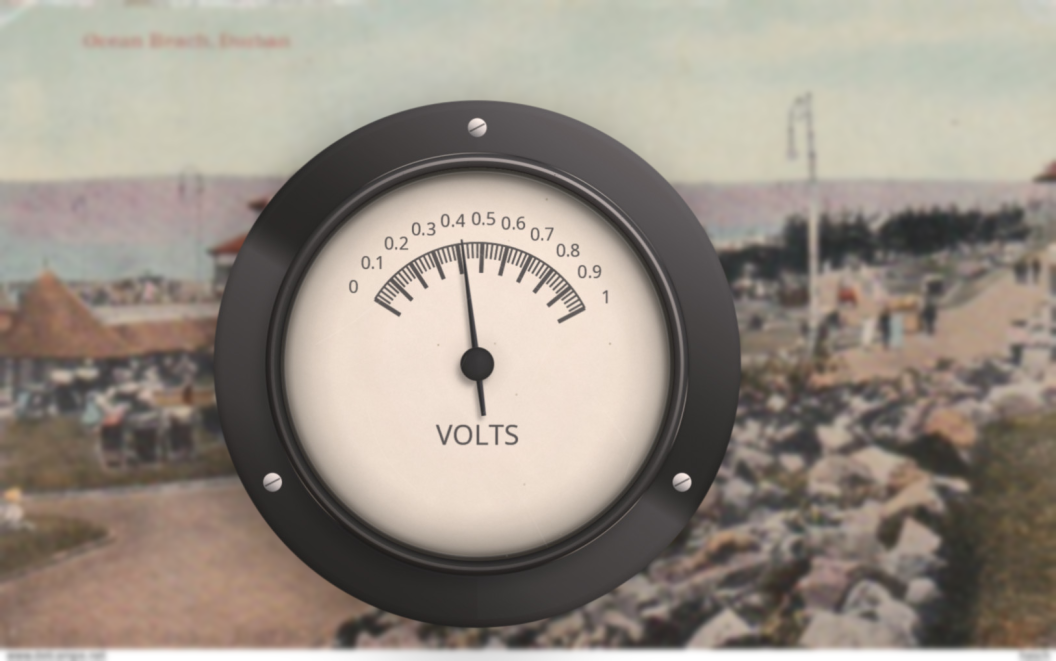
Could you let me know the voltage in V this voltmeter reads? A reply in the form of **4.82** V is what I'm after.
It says **0.42** V
